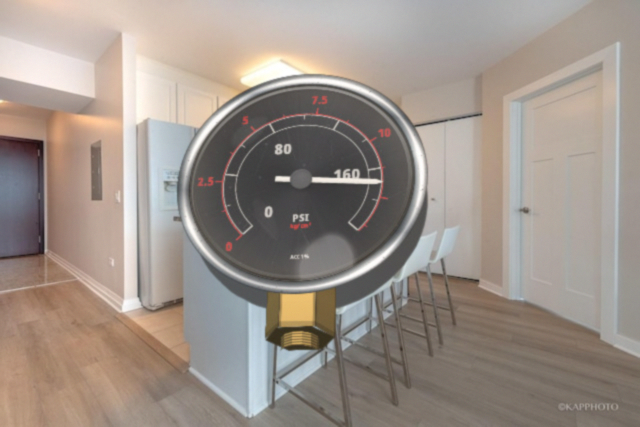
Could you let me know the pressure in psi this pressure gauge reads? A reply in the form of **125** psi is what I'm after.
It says **170** psi
